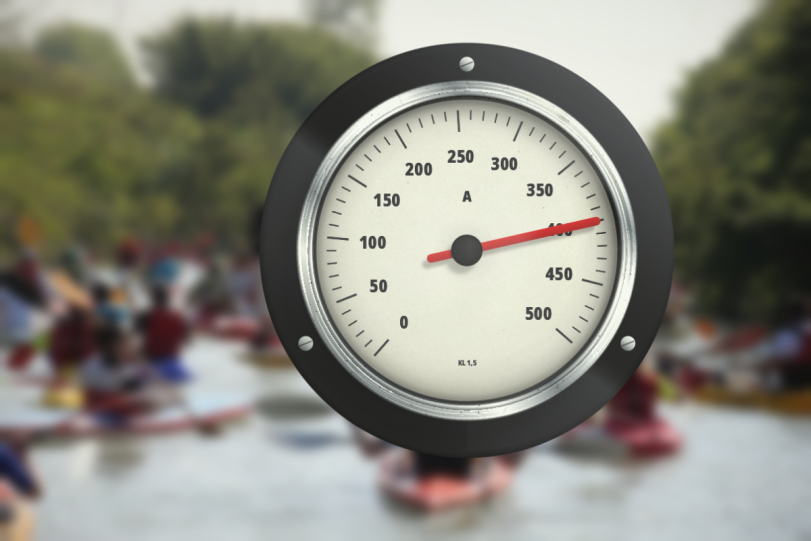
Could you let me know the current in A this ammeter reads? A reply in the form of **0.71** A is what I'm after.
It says **400** A
